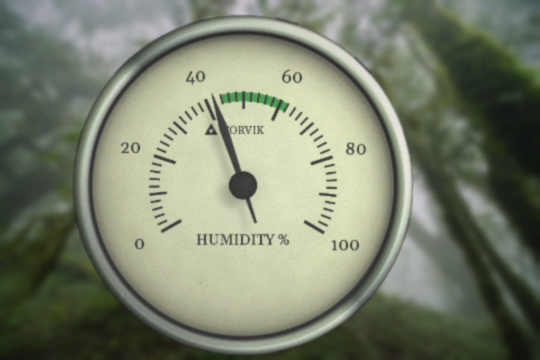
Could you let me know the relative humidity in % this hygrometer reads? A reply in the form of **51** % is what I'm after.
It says **42** %
